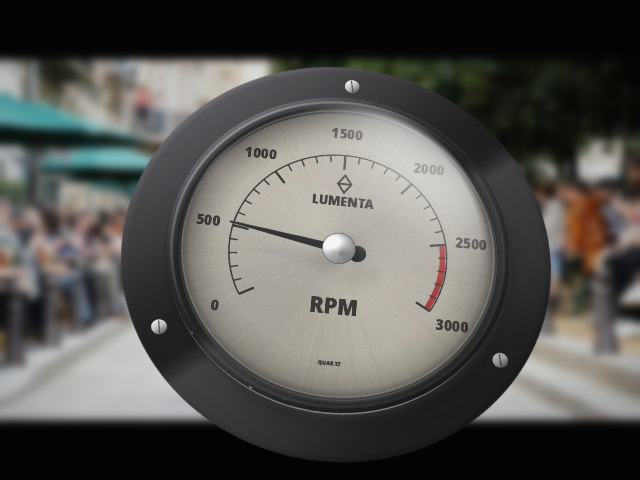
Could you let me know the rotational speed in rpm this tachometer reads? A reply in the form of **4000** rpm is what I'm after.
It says **500** rpm
